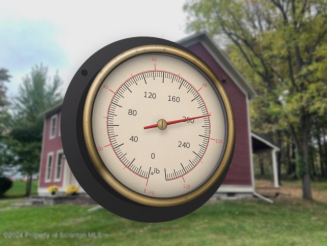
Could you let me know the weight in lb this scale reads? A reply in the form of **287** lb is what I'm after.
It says **200** lb
